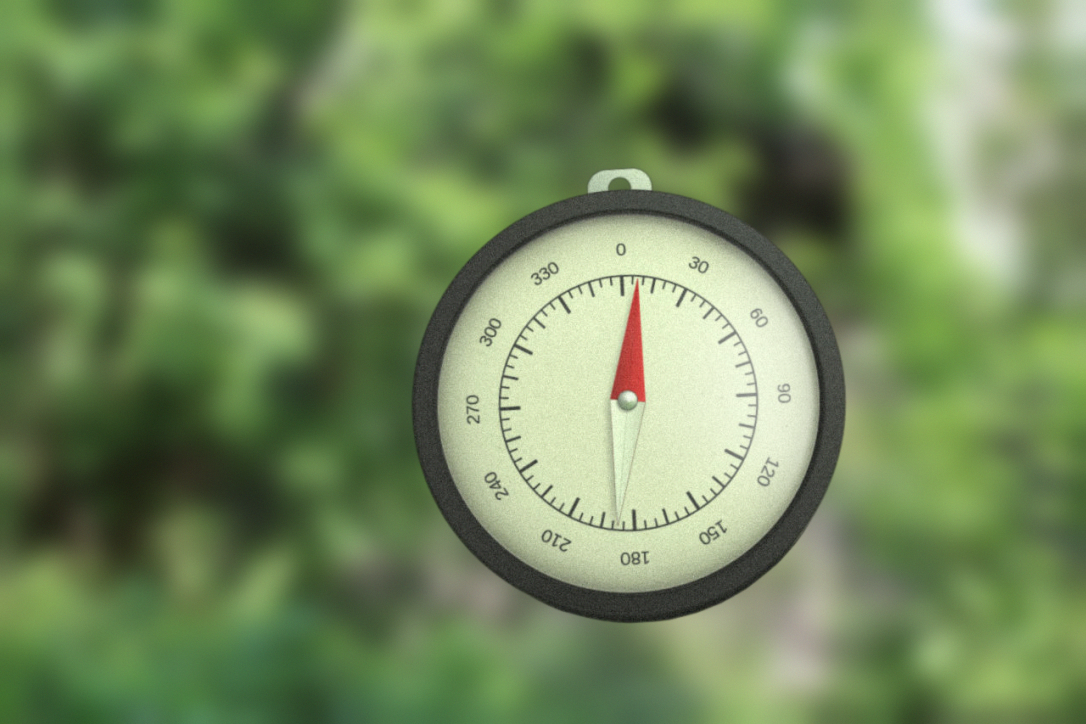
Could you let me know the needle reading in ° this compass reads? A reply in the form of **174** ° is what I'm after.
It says **7.5** °
